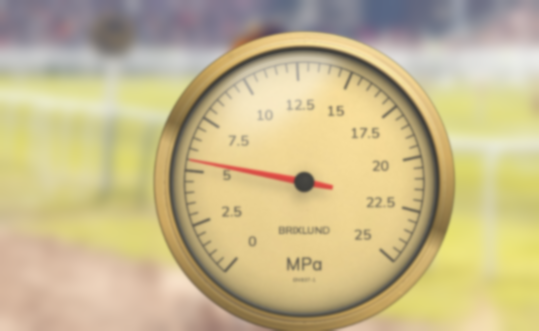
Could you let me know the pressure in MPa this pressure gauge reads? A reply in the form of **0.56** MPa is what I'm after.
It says **5.5** MPa
